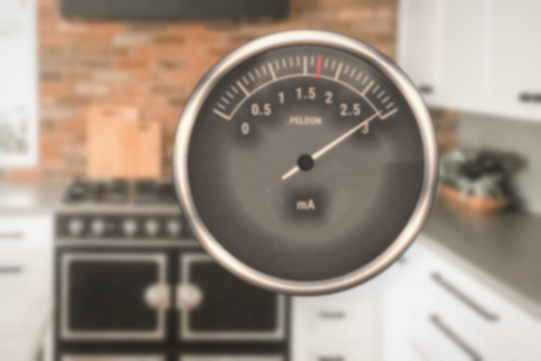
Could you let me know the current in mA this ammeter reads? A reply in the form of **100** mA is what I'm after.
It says **2.9** mA
